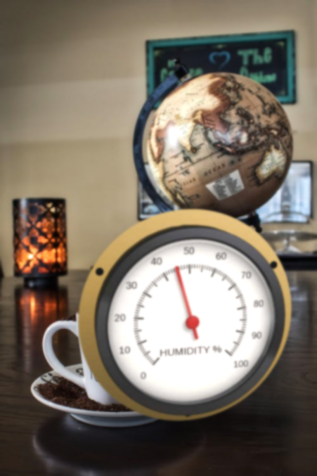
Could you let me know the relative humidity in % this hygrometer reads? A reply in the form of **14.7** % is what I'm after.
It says **45** %
